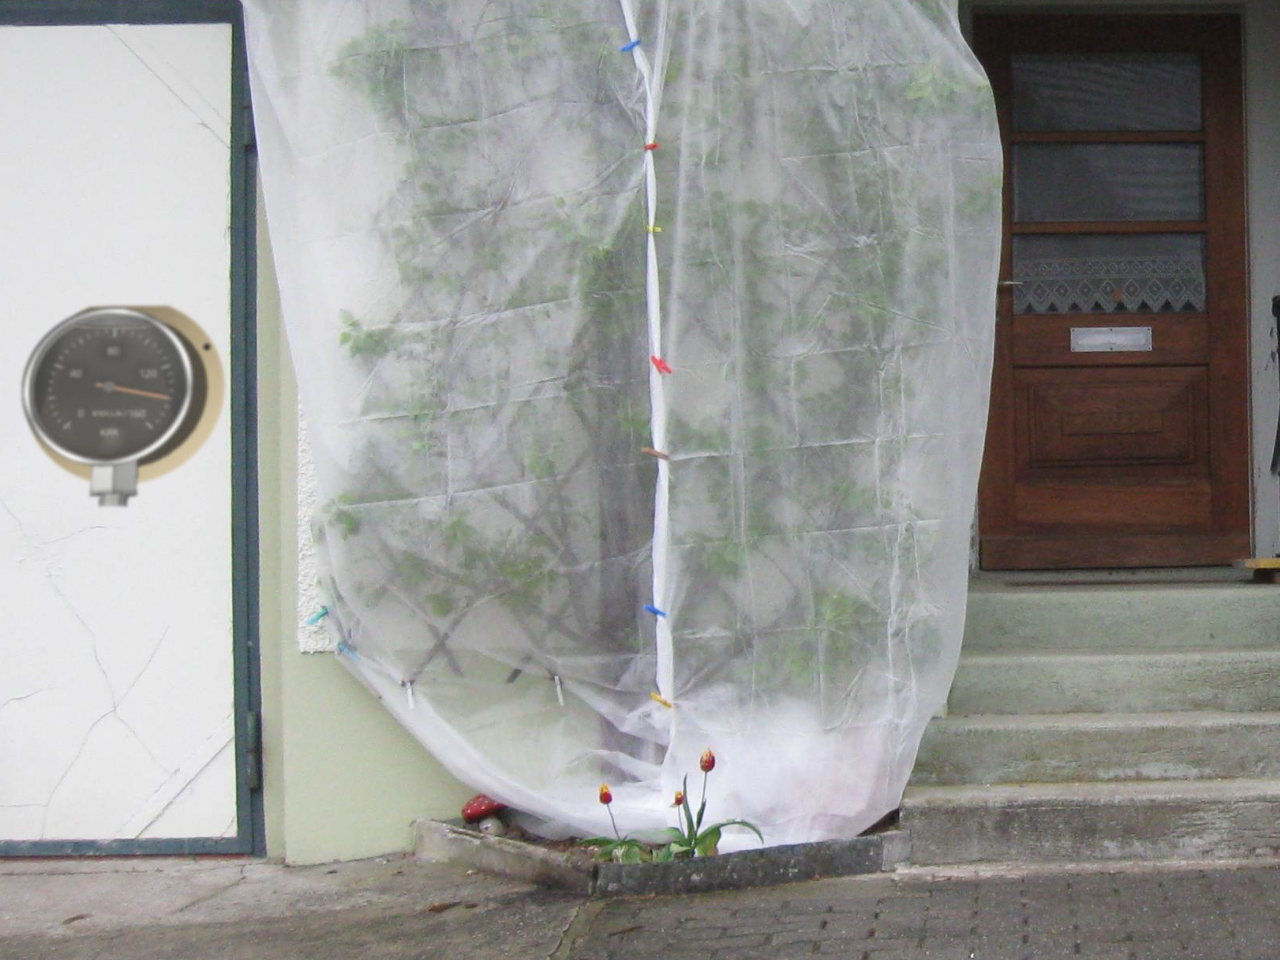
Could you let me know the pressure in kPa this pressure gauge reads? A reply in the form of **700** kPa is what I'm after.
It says **140** kPa
